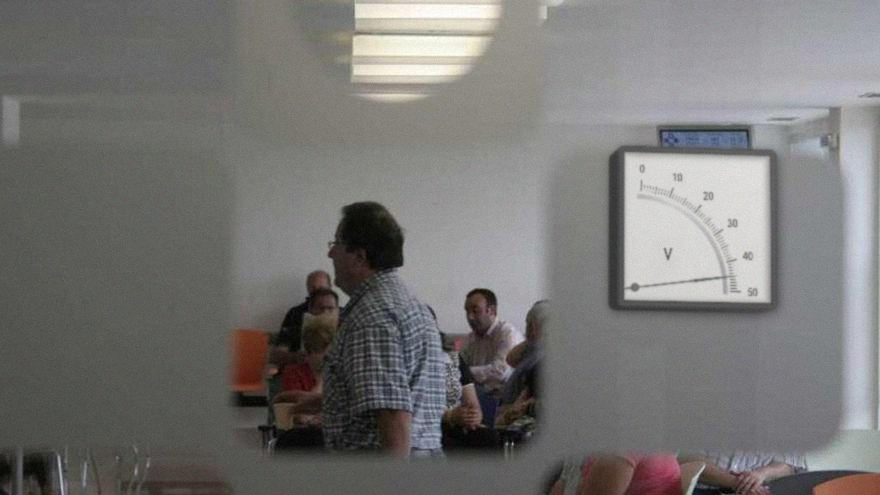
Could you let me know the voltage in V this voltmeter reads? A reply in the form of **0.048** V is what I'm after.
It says **45** V
